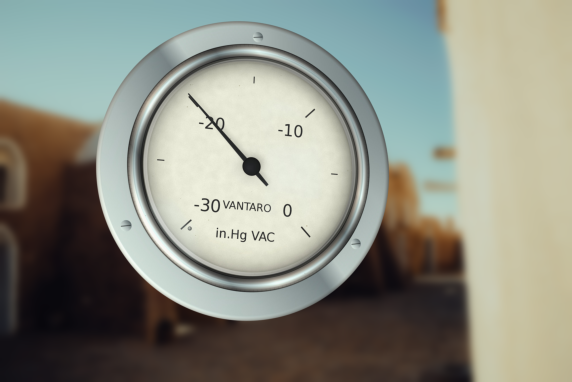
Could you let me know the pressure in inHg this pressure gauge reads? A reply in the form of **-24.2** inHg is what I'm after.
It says **-20** inHg
